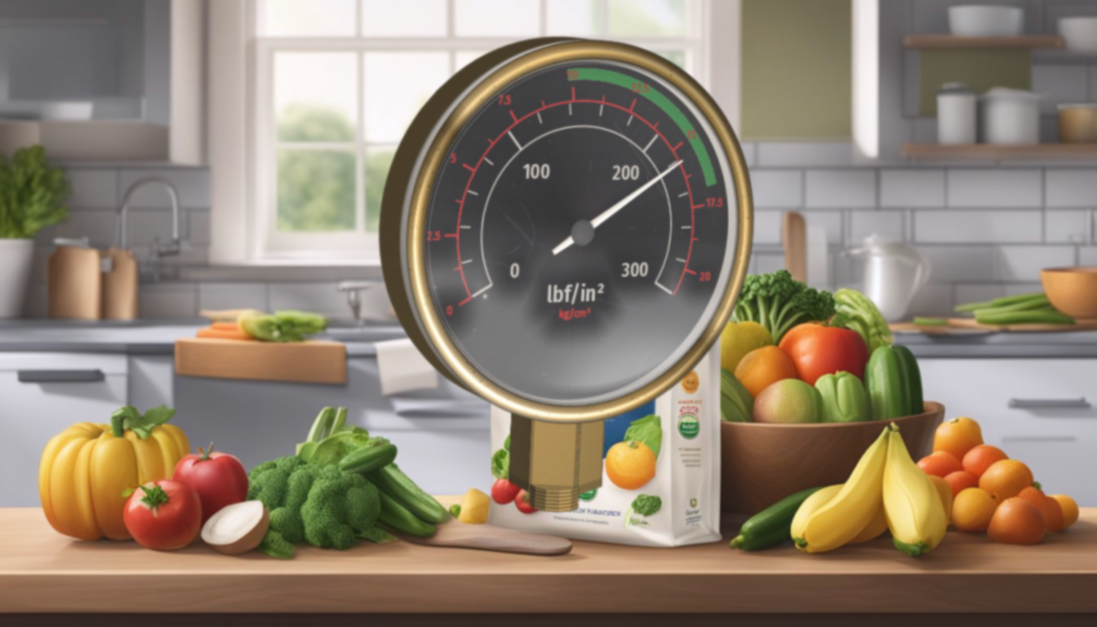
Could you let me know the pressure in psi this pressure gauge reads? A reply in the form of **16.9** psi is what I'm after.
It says **220** psi
